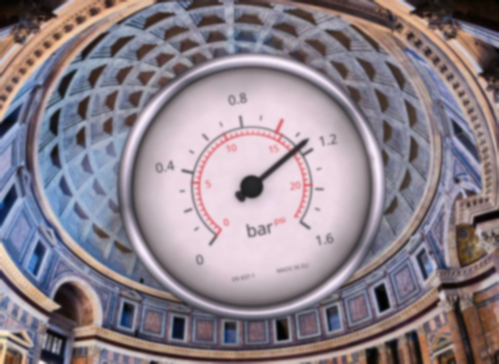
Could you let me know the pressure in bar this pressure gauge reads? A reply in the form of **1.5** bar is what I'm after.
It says **1.15** bar
